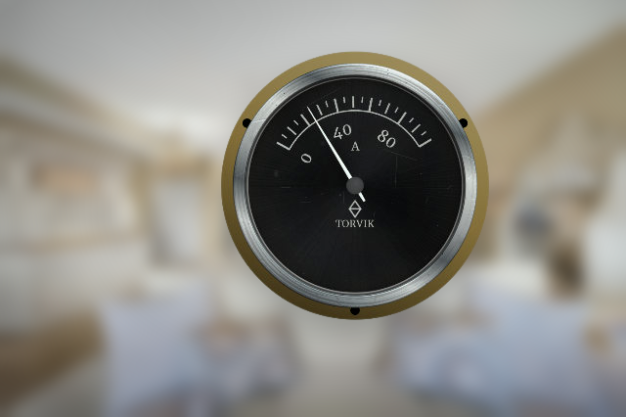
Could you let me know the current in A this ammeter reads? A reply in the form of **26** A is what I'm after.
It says **25** A
